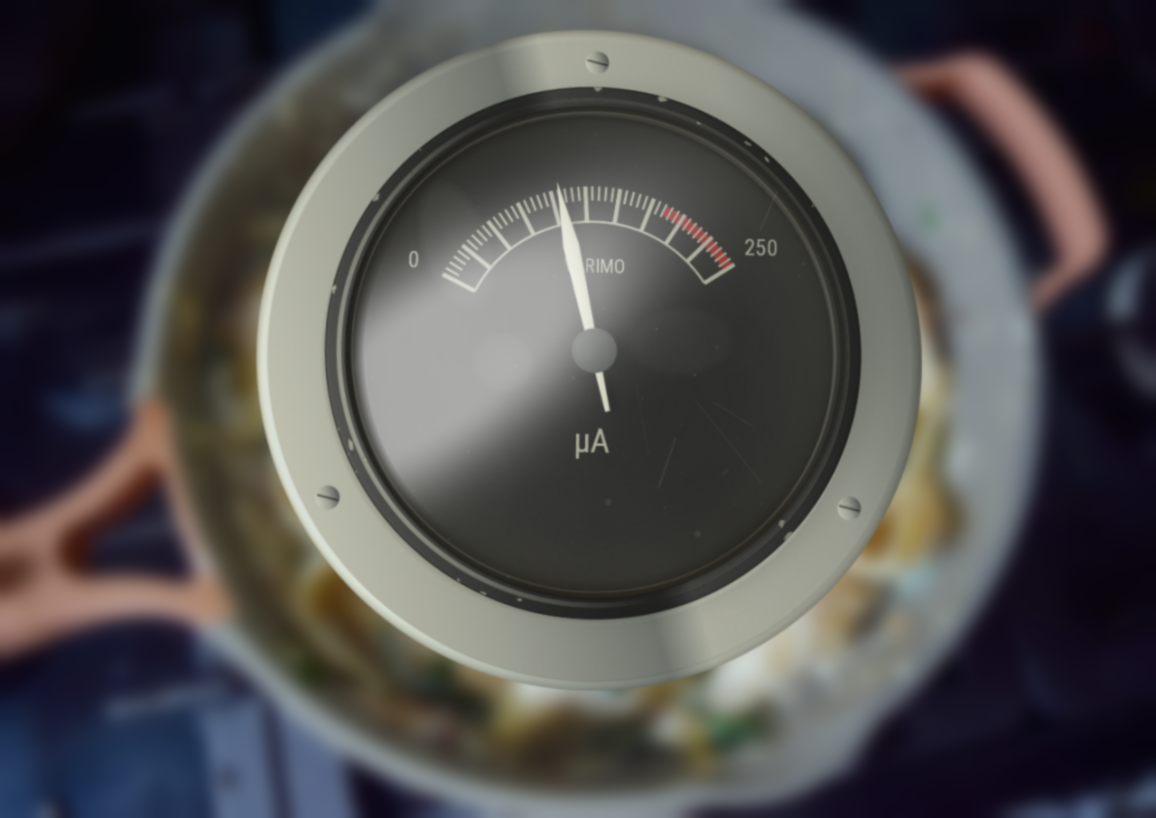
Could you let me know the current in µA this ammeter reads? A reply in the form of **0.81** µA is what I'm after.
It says **105** µA
